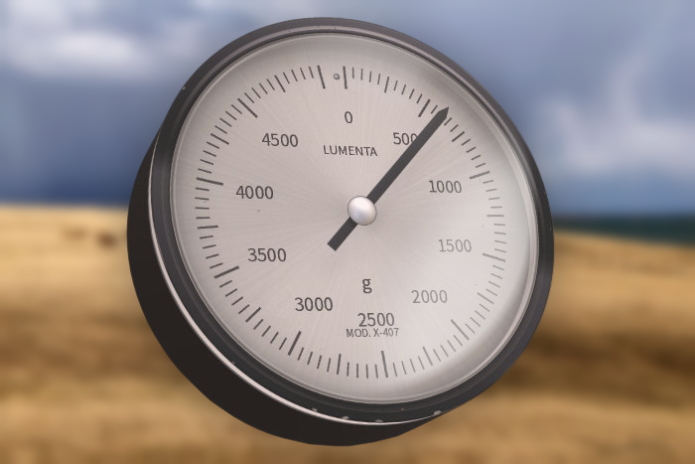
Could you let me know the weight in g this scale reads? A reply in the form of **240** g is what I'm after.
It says **600** g
